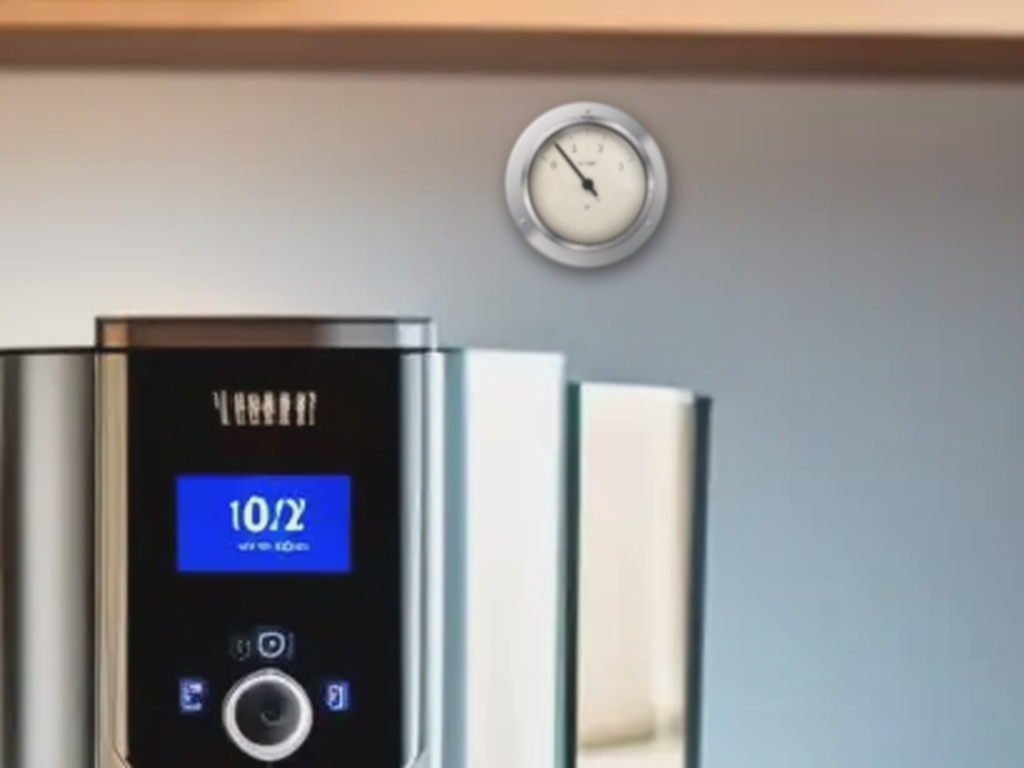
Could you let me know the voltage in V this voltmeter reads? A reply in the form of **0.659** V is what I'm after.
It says **0.5** V
